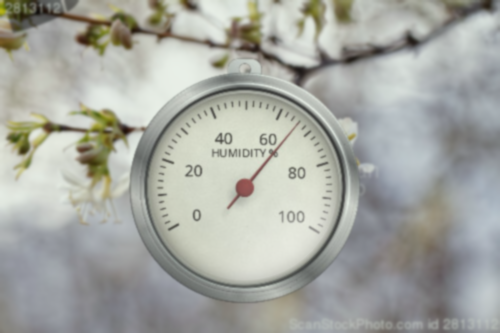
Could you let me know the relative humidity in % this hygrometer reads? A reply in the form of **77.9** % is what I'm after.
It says **66** %
